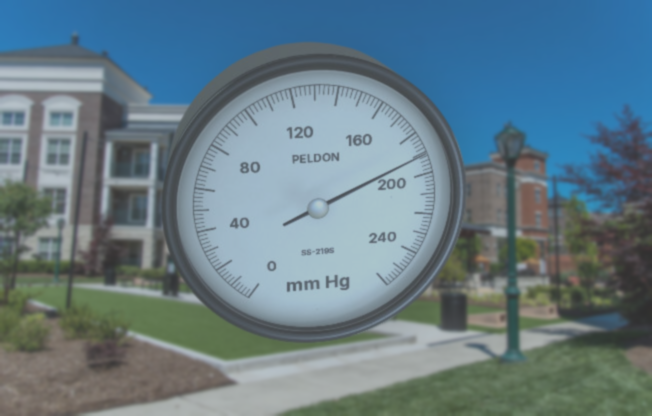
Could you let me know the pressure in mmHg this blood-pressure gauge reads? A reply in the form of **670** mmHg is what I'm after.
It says **190** mmHg
